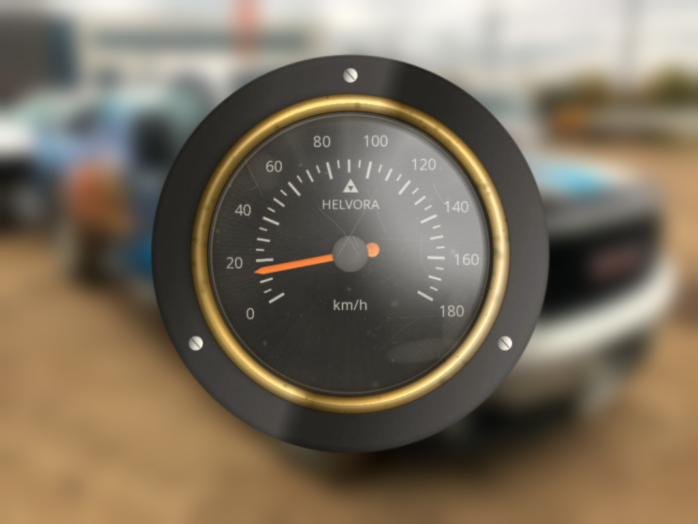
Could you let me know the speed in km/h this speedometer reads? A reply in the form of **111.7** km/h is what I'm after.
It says **15** km/h
